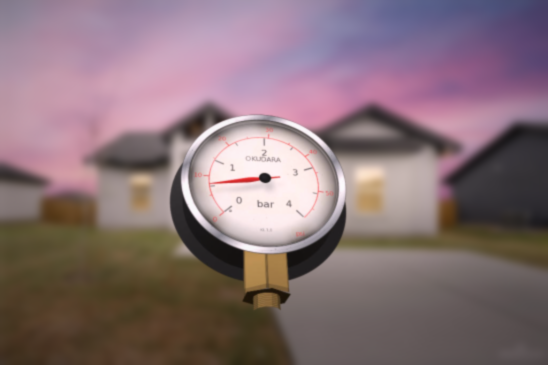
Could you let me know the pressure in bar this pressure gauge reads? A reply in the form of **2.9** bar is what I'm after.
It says **0.5** bar
